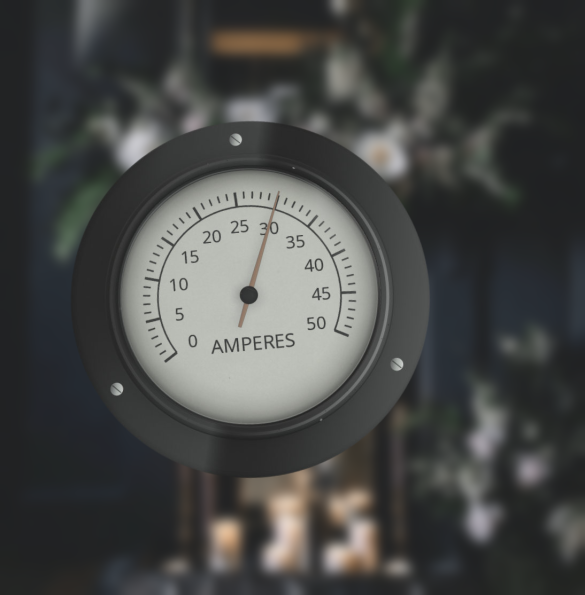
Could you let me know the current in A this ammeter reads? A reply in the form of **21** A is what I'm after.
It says **30** A
